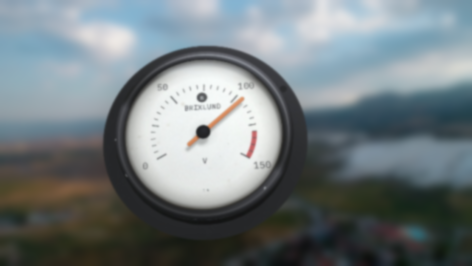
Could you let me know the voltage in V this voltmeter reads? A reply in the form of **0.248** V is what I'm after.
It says **105** V
